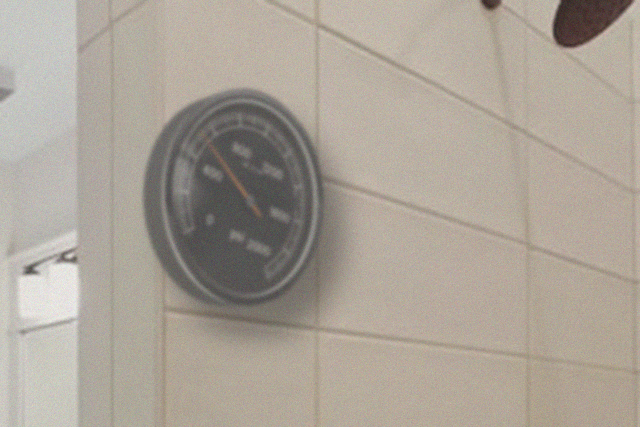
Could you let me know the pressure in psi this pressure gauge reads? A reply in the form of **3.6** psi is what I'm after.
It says **500** psi
